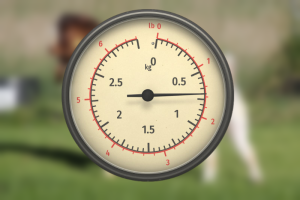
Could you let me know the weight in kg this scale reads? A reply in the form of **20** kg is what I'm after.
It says **0.7** kg
